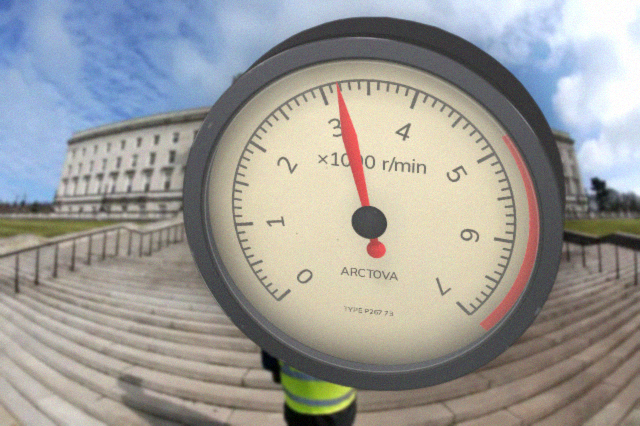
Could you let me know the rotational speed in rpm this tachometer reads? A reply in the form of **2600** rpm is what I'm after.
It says **3200** rpm
